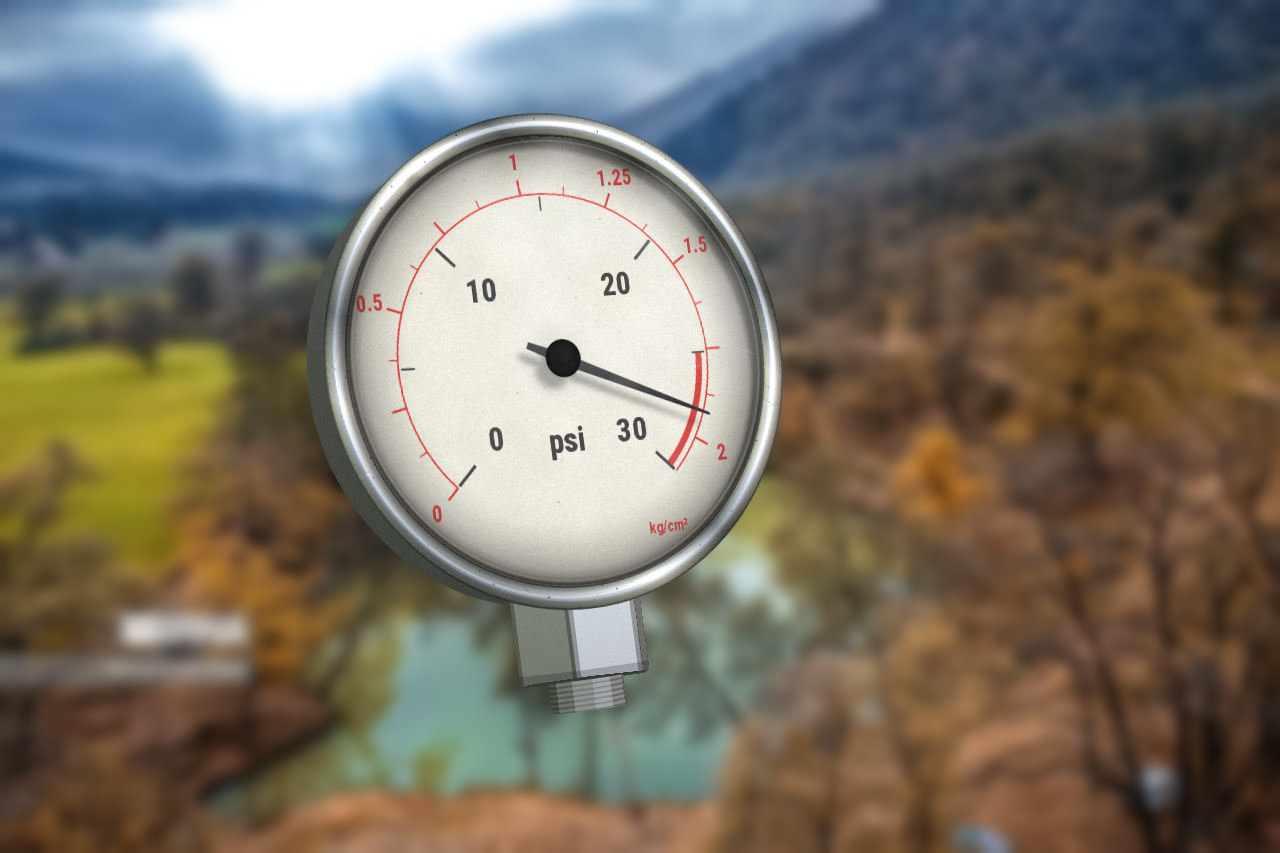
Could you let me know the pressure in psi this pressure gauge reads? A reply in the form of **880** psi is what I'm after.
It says **27.5** psi
